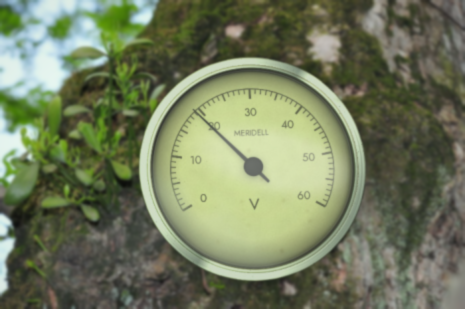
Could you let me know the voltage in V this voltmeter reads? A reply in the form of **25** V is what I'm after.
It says **19** V
